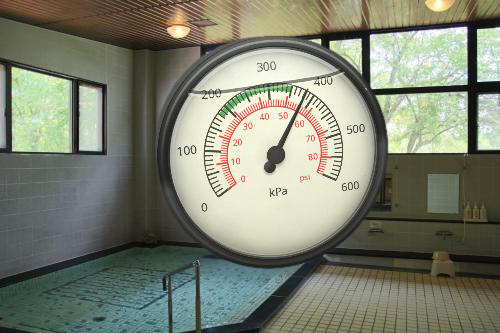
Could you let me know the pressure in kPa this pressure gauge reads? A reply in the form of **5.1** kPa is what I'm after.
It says **380** kPa
